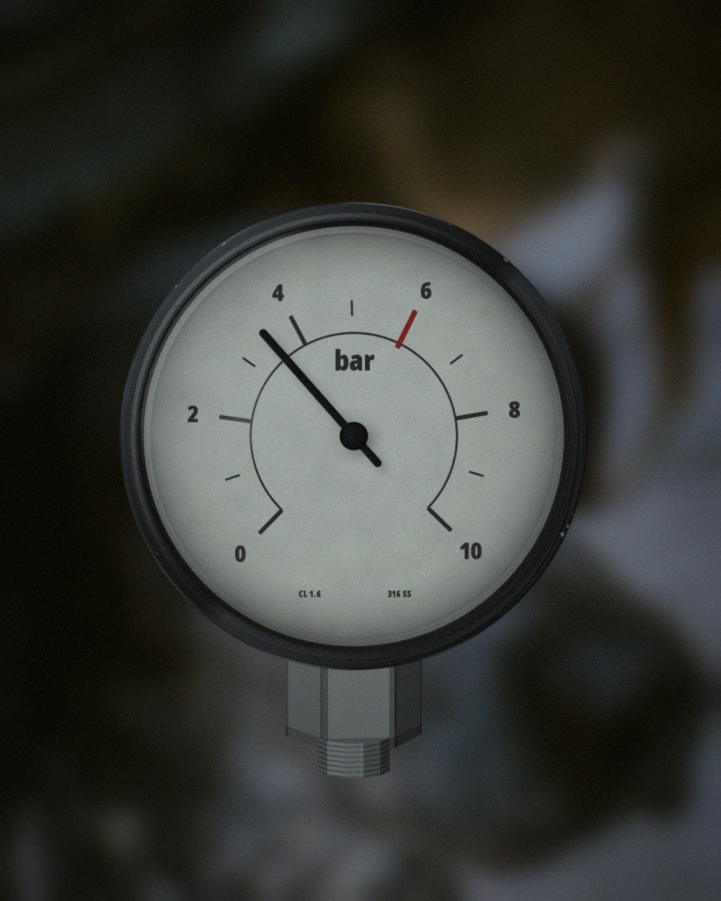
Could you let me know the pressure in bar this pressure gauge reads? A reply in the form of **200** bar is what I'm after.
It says **3.5** bar
